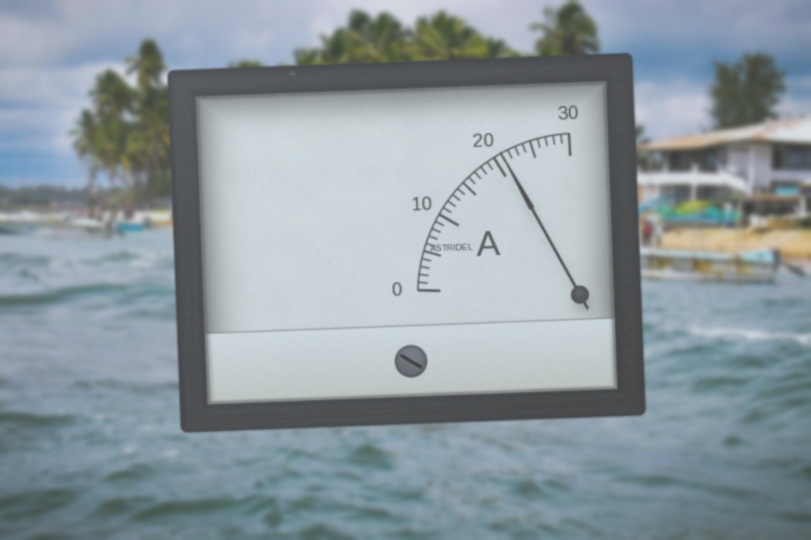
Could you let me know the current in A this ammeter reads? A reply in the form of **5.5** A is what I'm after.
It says **21** A
